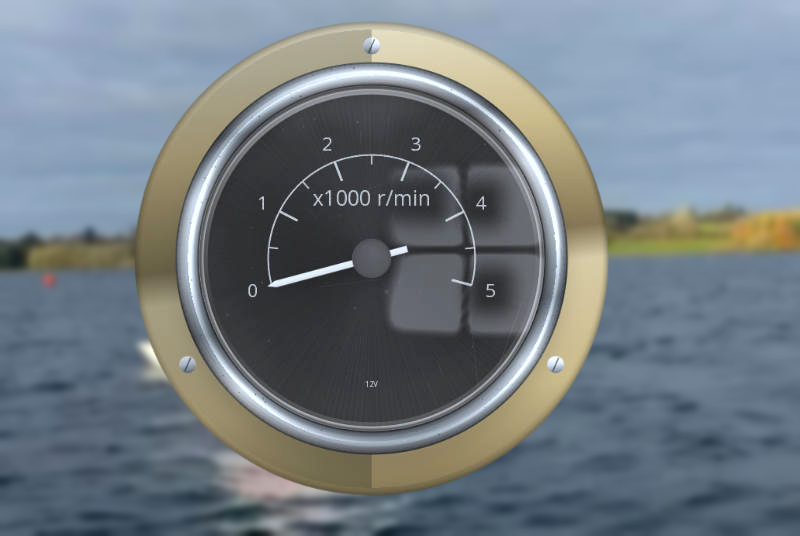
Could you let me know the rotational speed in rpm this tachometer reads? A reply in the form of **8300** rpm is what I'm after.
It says **0** rpm
